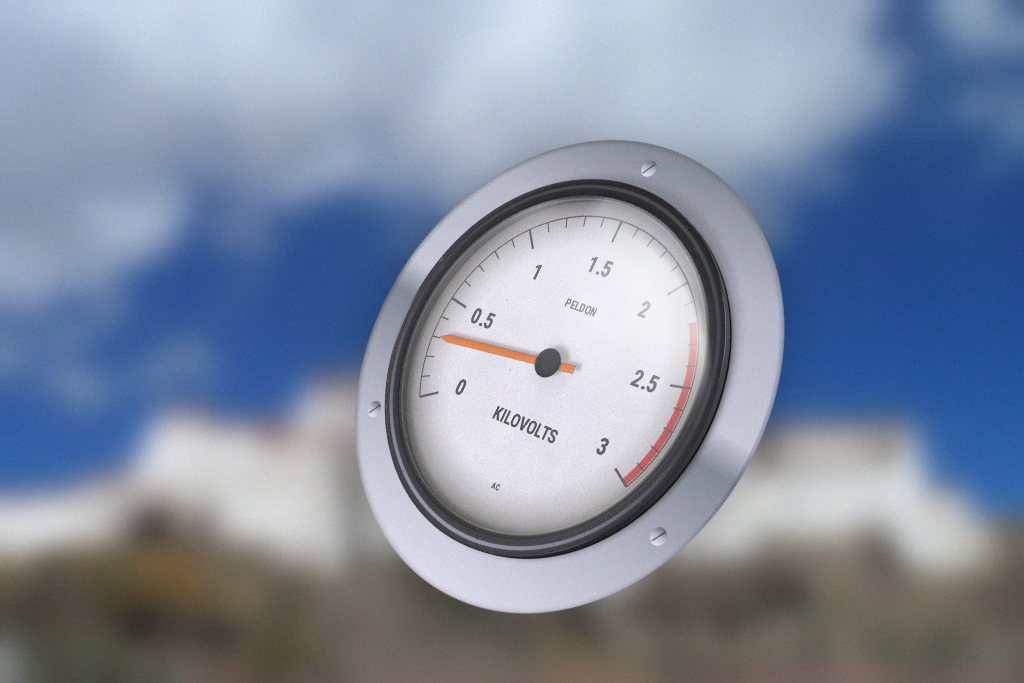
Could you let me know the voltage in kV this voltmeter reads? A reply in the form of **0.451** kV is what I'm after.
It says **0.3** kV
